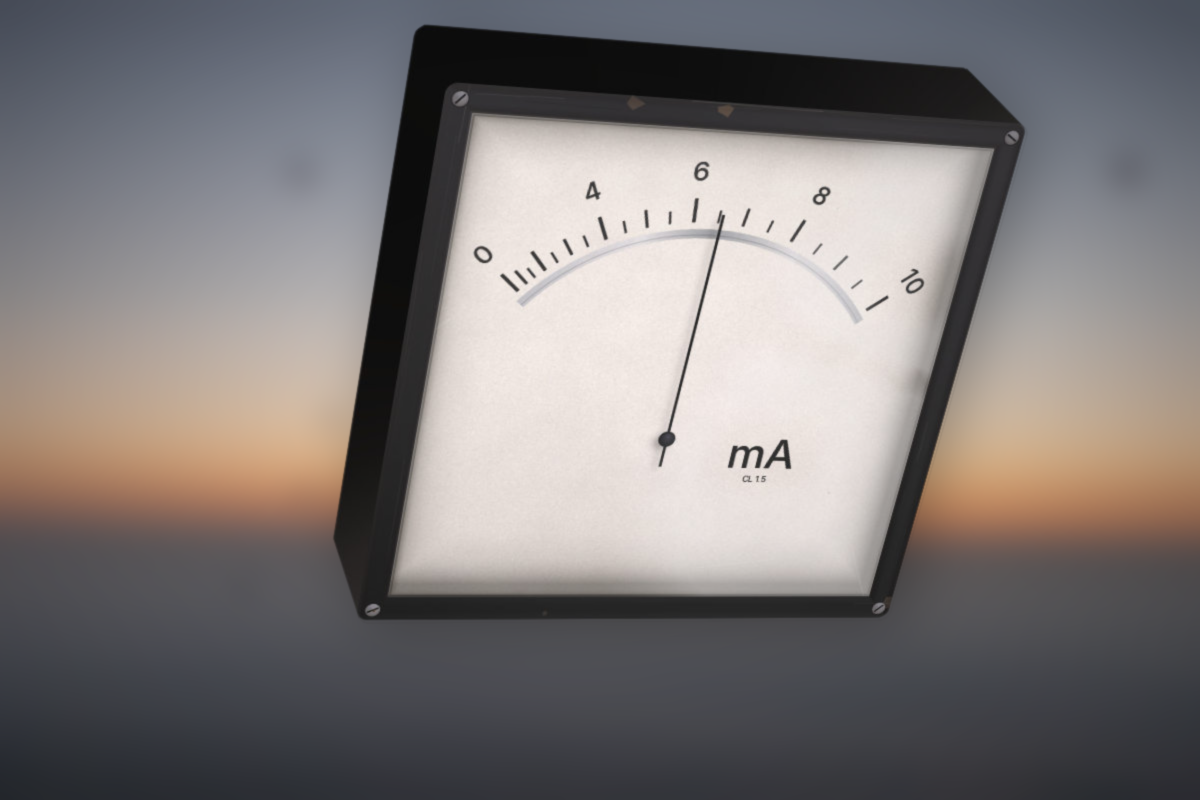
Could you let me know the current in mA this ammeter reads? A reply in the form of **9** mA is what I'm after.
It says **6.5** mA
